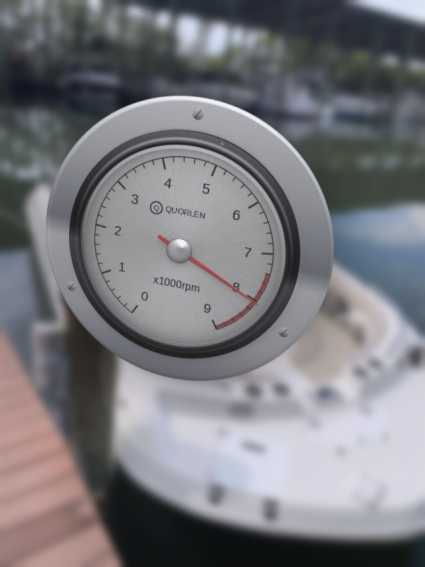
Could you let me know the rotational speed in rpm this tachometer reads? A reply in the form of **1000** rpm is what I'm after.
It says **8000** rpm
